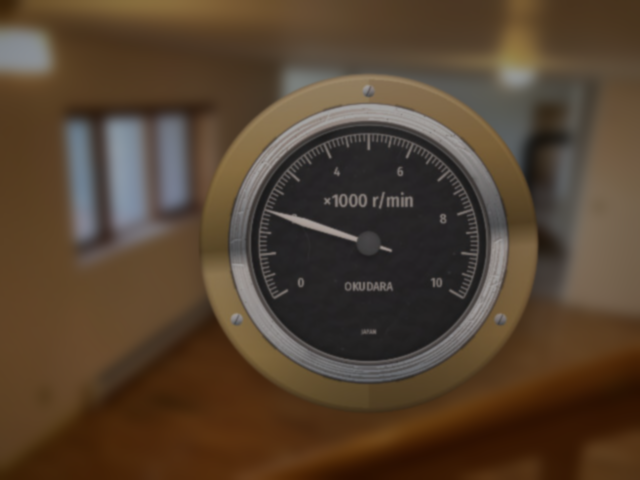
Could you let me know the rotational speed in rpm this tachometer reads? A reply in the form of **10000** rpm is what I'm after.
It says **2000** rpm
